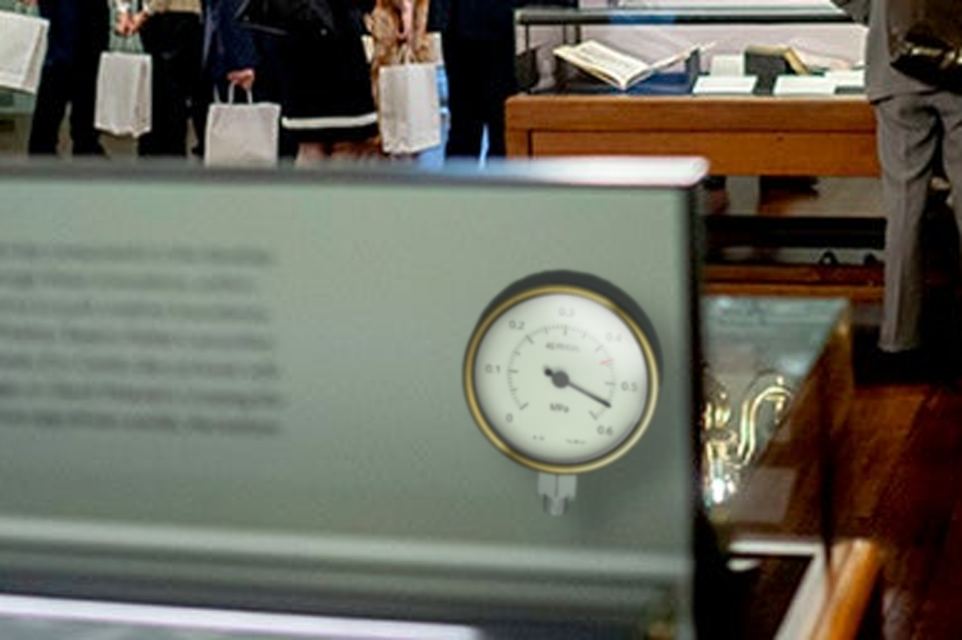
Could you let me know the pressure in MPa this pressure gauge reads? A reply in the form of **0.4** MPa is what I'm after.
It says **0.55** MPa
